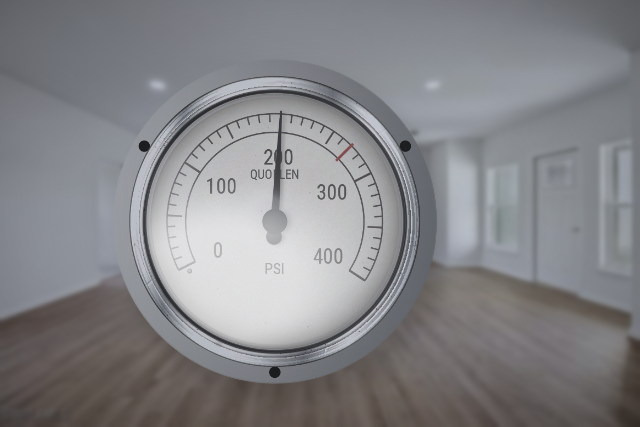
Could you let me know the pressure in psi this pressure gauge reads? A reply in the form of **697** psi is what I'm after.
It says **200** psi
